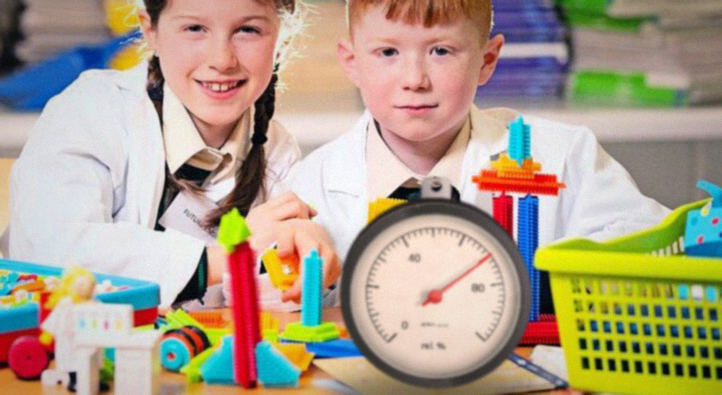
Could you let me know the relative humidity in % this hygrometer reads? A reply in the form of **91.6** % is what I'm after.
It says **70** %
